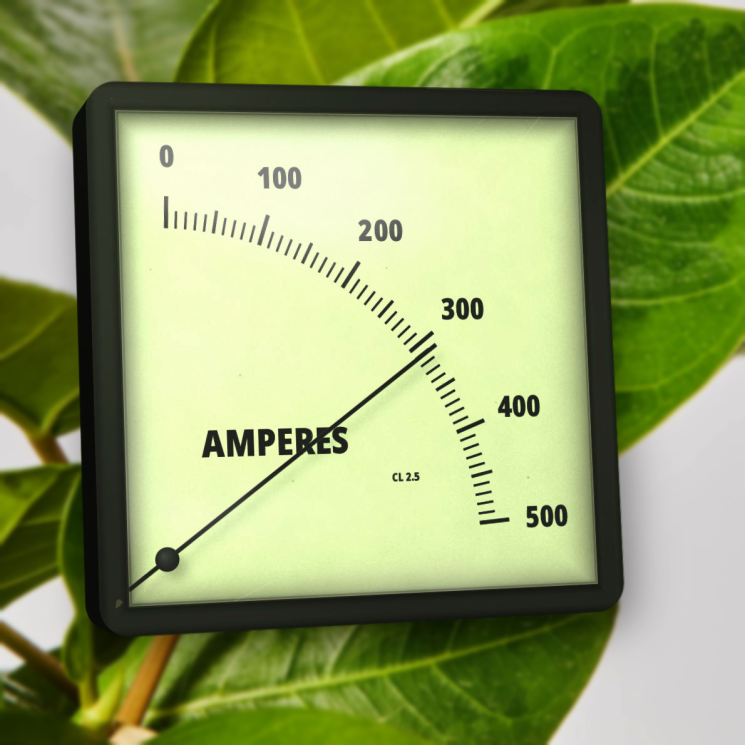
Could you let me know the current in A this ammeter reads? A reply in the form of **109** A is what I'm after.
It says **310** A
